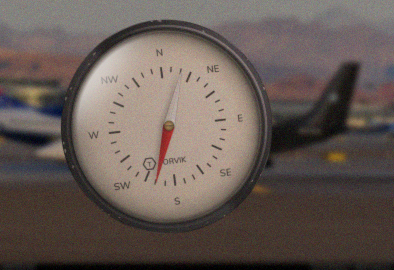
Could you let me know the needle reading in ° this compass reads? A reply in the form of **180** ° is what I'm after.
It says **200** °
